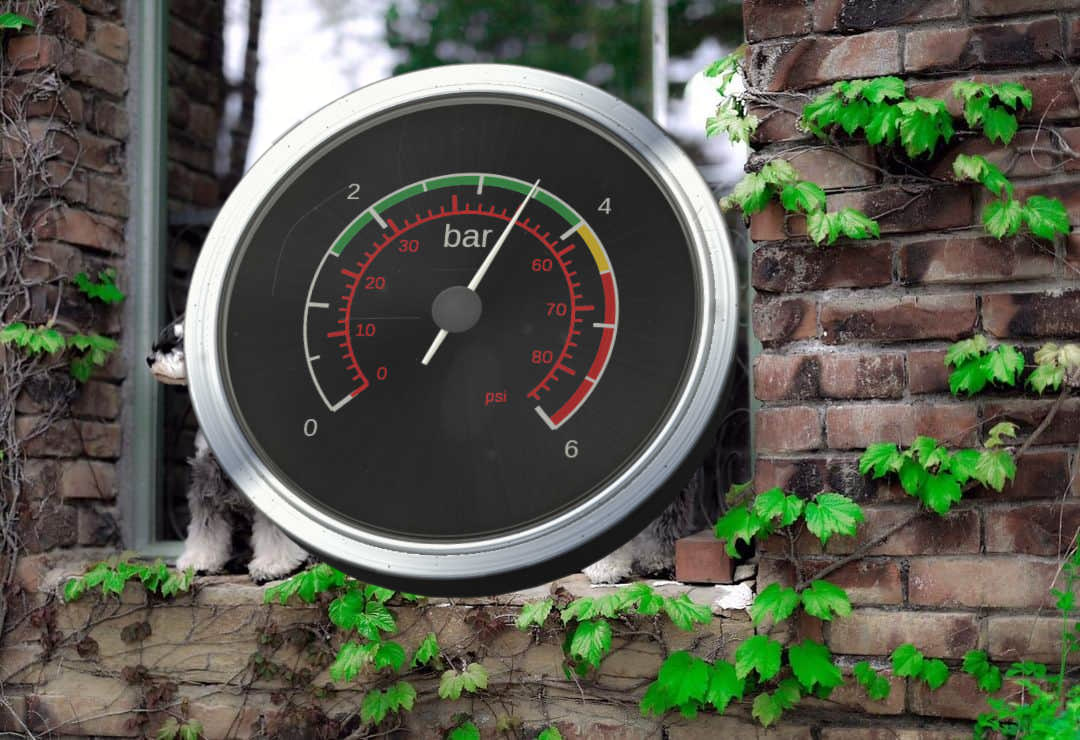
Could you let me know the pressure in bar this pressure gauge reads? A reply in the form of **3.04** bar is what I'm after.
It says **3.5** bar
